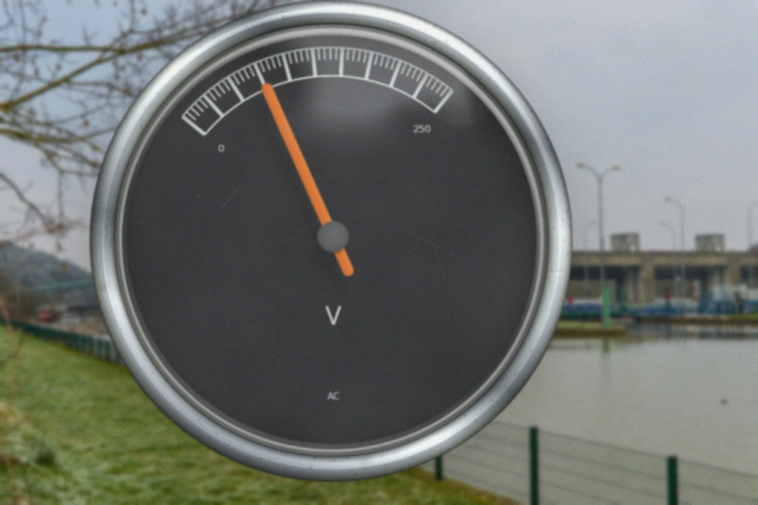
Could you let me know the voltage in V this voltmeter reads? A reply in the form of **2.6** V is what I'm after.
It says **75** V
